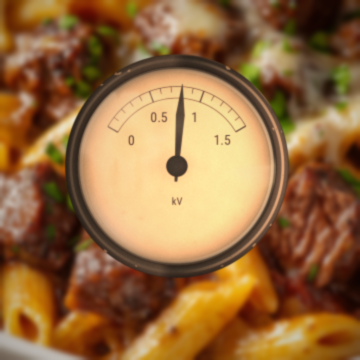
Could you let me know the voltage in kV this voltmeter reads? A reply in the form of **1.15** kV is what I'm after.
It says **0.8** kV
